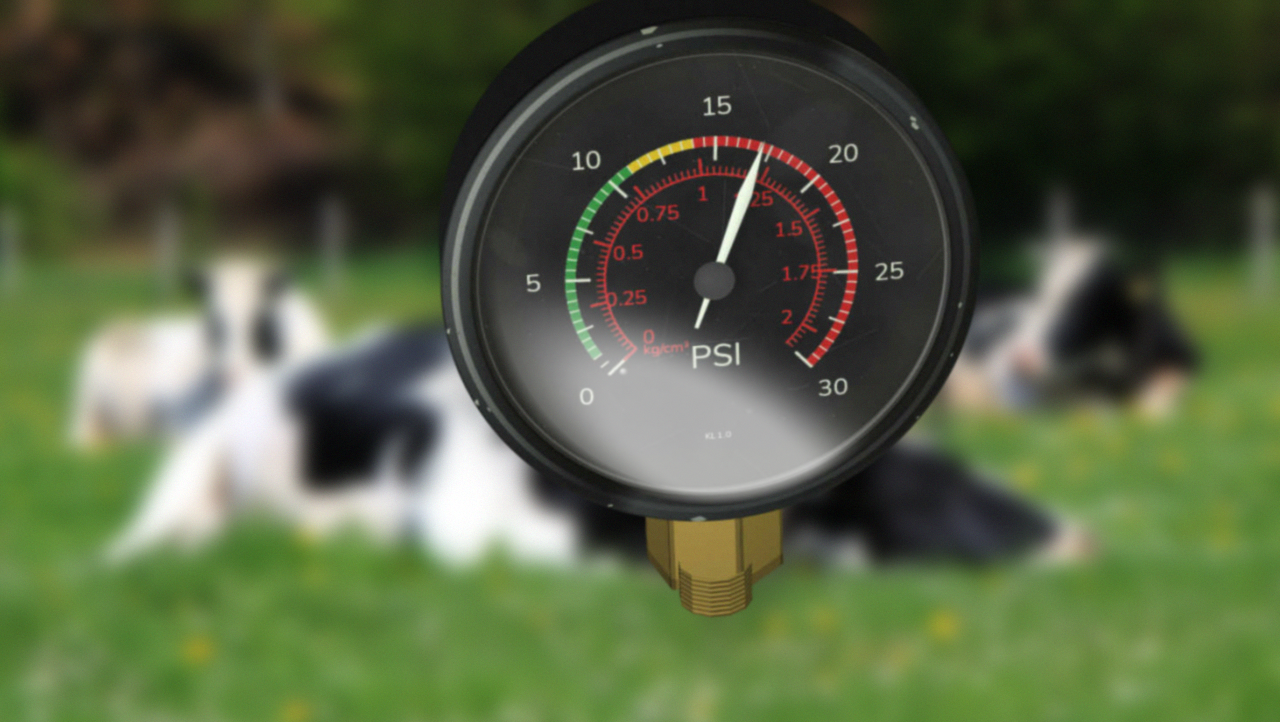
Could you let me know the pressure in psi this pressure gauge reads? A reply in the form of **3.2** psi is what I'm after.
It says **17** psi
